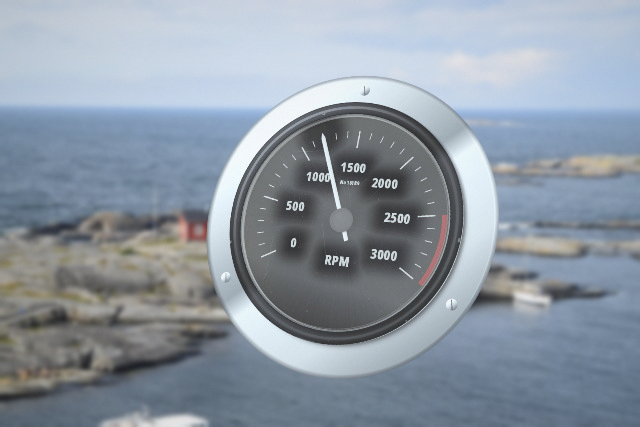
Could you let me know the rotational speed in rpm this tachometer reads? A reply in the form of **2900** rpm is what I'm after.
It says **1200** rpm
